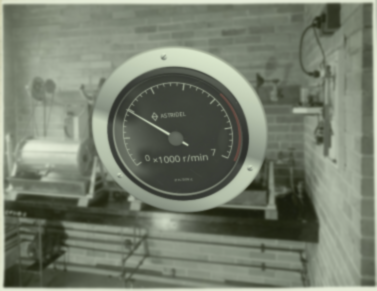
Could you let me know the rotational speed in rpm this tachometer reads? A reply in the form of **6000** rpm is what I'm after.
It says **2000** rpm
